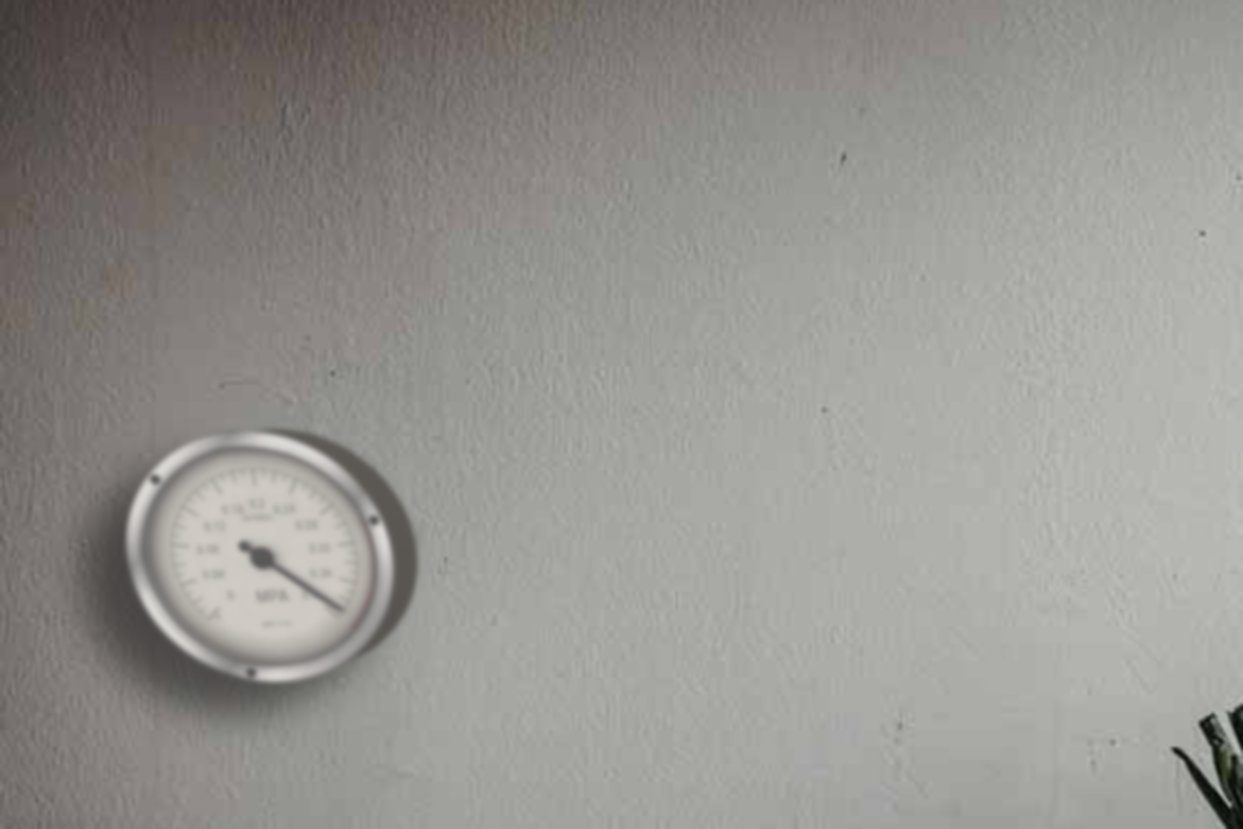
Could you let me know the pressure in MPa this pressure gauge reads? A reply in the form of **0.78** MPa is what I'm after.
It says **0.39** MPa
